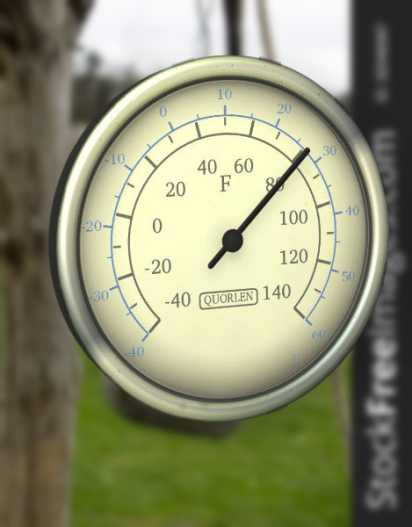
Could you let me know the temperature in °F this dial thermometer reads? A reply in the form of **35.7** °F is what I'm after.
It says **80** °F
